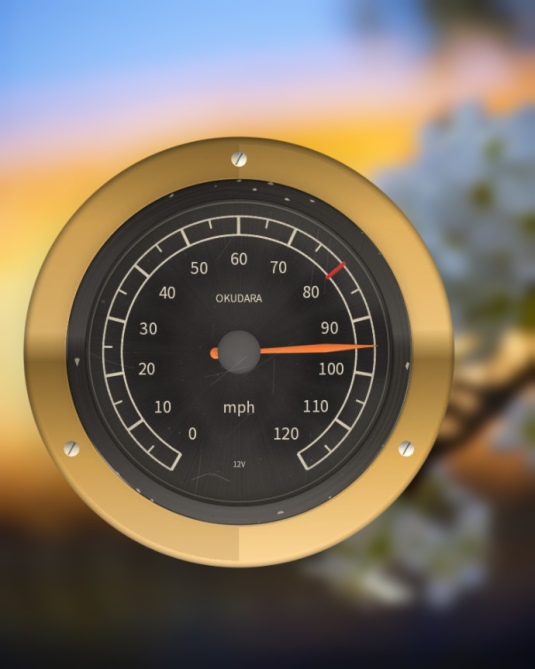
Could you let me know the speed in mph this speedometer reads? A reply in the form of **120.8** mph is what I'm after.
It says **95** mph
